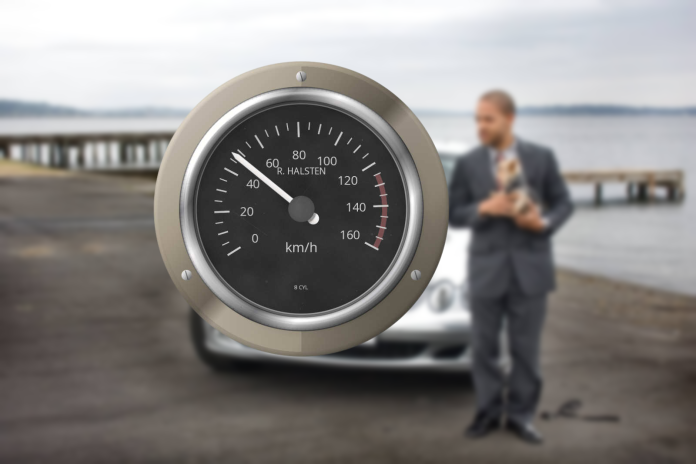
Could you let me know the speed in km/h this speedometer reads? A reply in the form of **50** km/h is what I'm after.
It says **47.5** km/h
